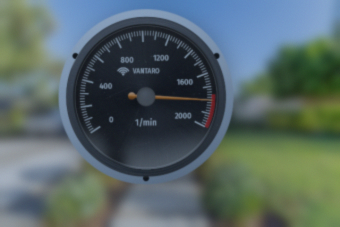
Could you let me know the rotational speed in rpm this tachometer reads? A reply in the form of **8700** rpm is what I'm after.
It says **1800** rpm
